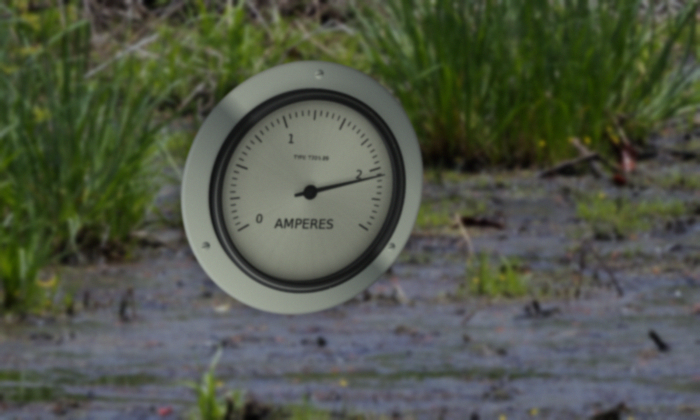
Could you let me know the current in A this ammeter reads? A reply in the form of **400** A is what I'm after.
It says **2.05** A
